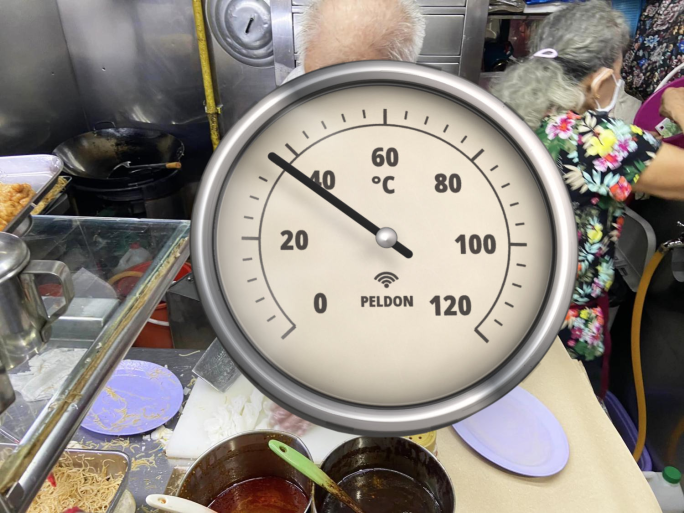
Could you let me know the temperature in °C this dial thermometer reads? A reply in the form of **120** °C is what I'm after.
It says **36** °C
